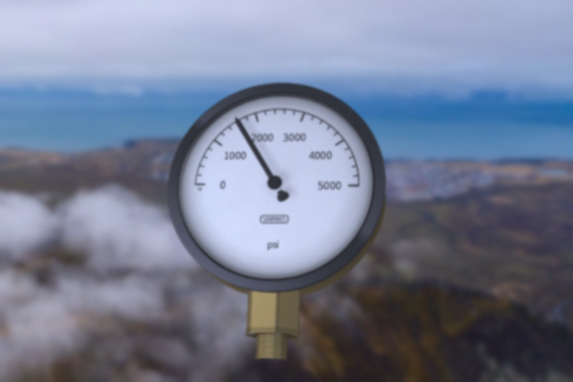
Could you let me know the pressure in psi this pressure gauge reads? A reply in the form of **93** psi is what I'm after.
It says **1600** psi
